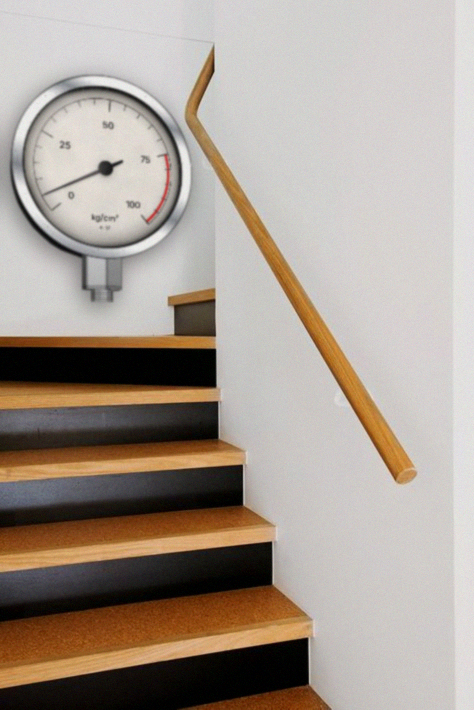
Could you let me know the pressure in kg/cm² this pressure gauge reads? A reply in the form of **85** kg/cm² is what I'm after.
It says **5** kg/cm²
